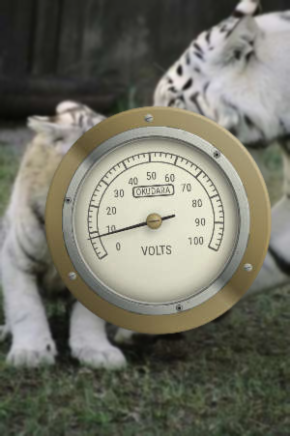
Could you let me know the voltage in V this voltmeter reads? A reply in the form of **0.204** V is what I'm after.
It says **8** V
